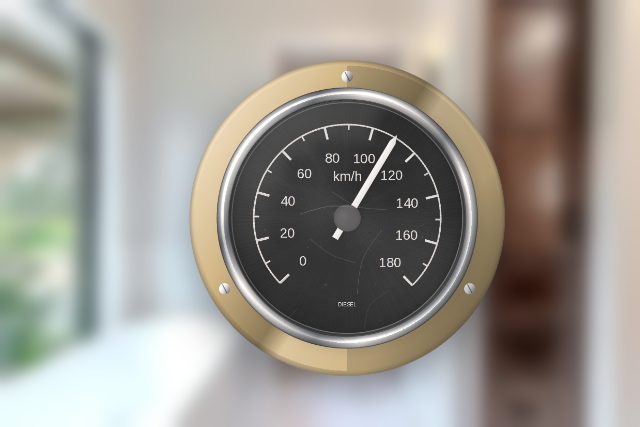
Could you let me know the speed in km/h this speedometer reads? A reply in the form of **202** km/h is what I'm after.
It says **110** km/h
